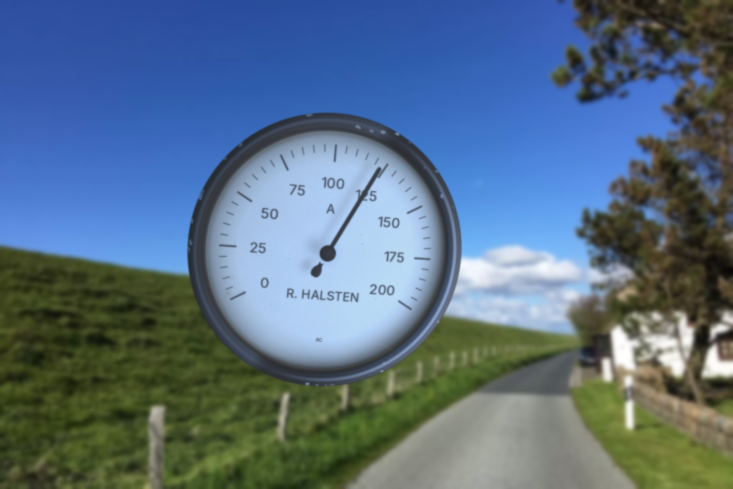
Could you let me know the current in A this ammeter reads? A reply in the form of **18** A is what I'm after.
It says **122.5** A
